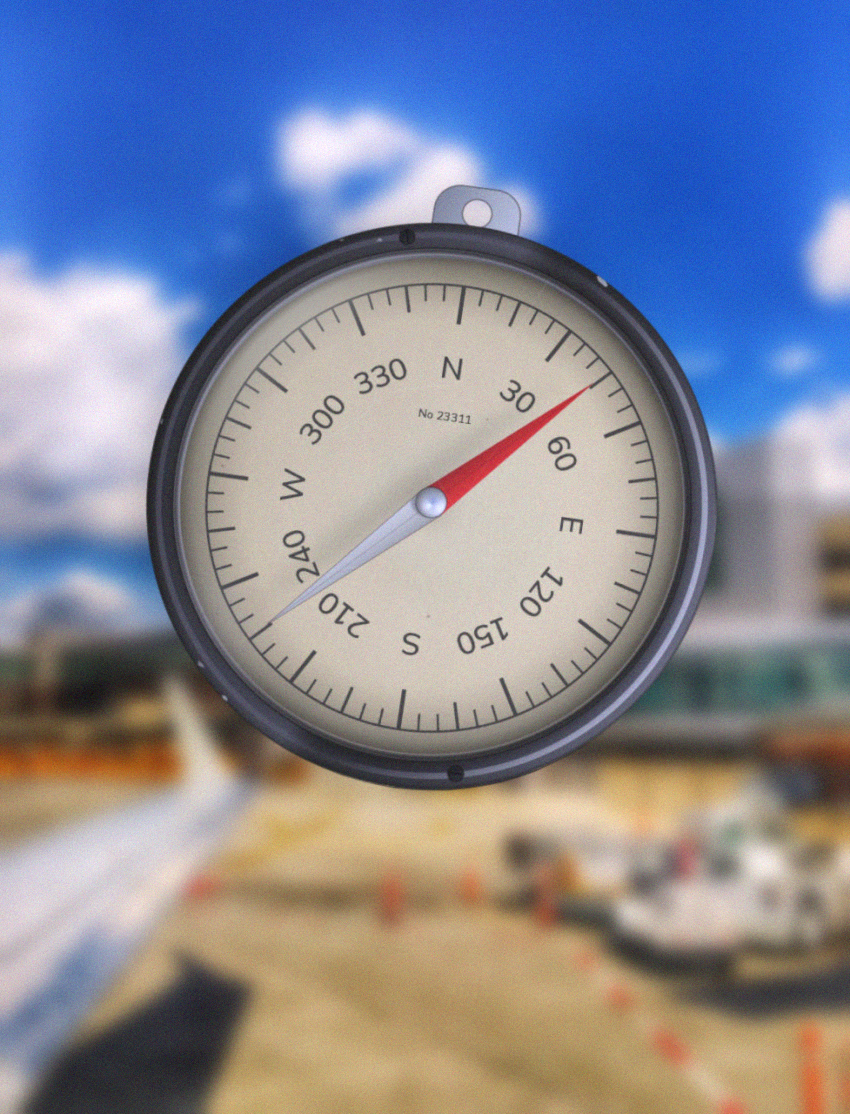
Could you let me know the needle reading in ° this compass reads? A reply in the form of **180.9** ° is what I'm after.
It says **45** °
